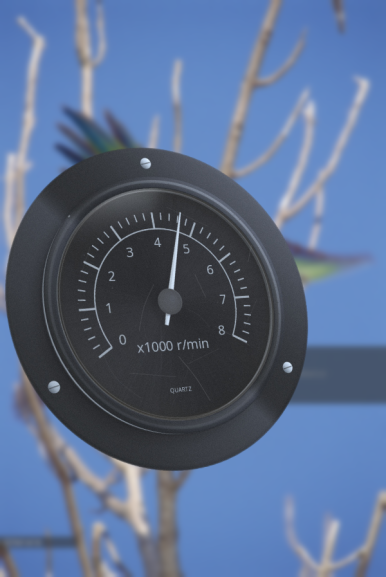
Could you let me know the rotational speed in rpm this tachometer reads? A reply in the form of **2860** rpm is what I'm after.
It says **4600** rpm
